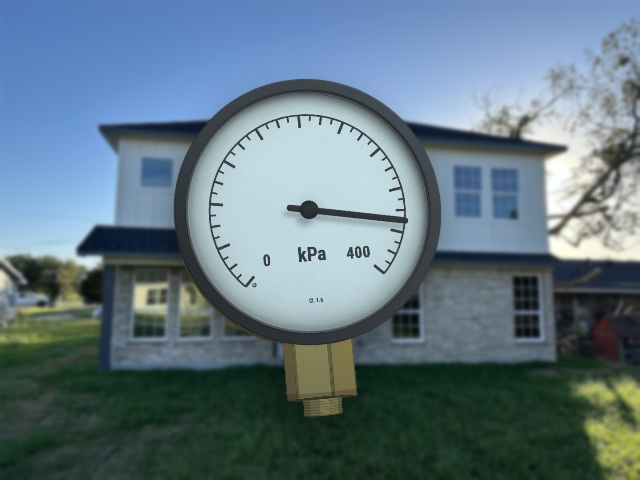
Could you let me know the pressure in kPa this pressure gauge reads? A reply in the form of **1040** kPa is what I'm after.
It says **350** kPa
